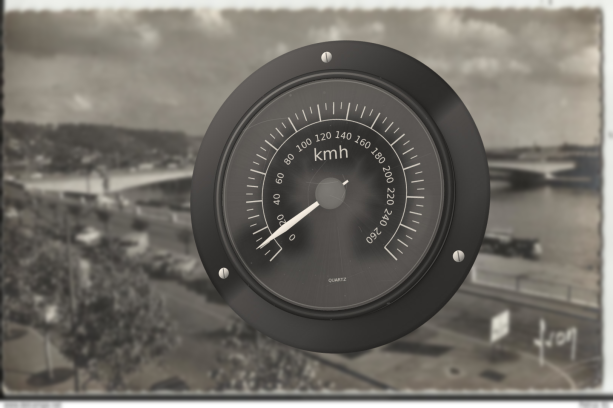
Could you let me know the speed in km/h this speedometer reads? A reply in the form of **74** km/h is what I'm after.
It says **10** km/h
